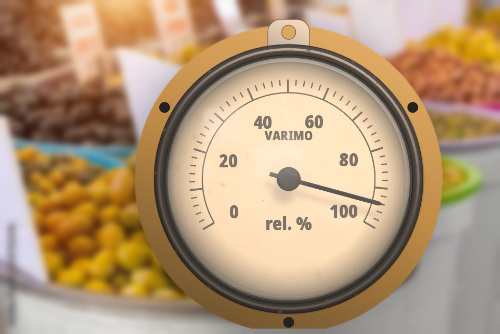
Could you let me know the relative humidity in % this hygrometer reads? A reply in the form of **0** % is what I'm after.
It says **94** %
